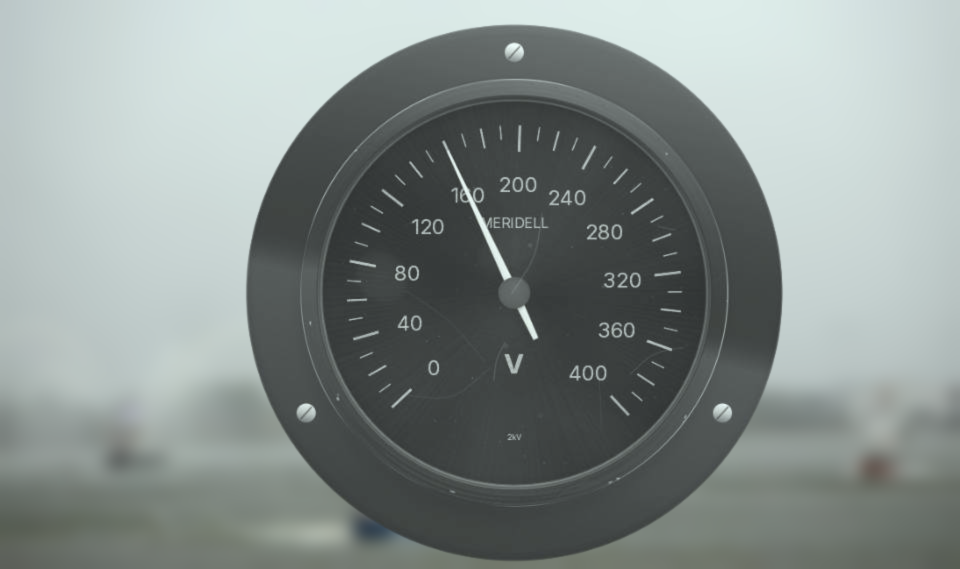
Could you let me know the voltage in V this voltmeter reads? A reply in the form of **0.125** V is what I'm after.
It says **160** V
